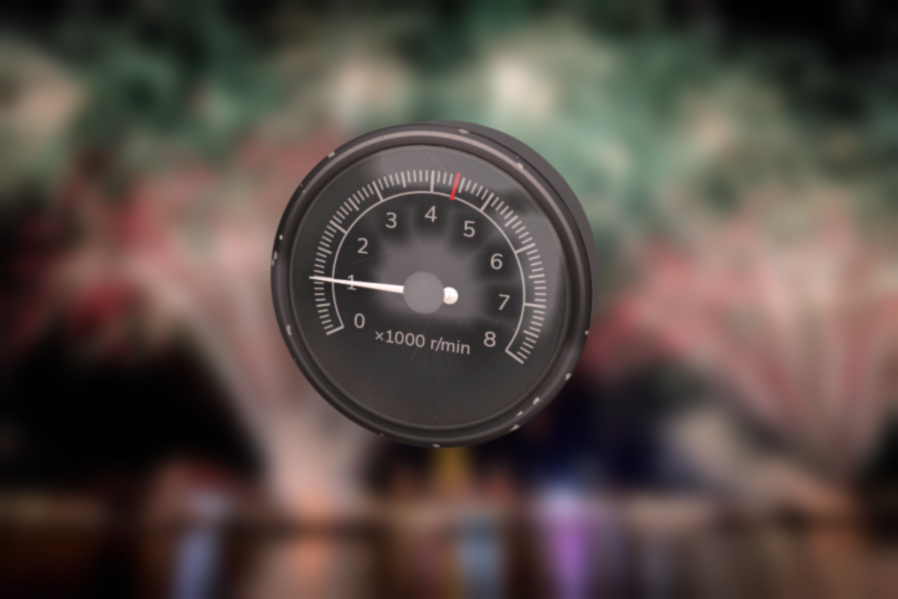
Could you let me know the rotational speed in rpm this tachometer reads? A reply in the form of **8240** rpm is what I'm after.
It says **1000** rpm
